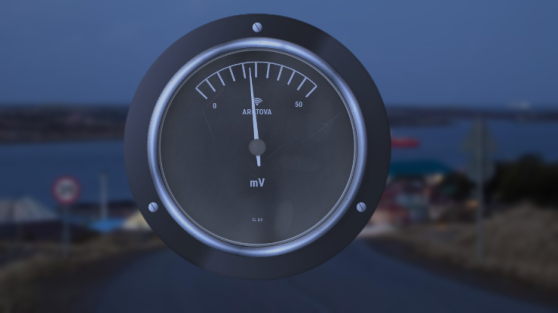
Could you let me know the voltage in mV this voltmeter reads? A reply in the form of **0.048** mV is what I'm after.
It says **22.5** mV
